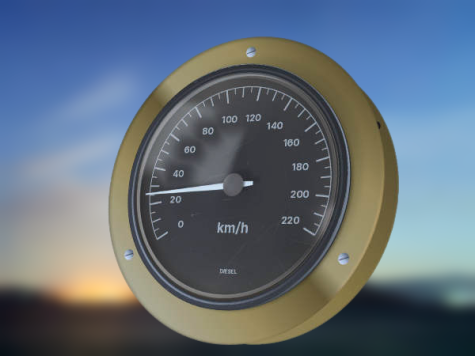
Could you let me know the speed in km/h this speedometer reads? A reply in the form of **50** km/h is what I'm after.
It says **25** km/h
